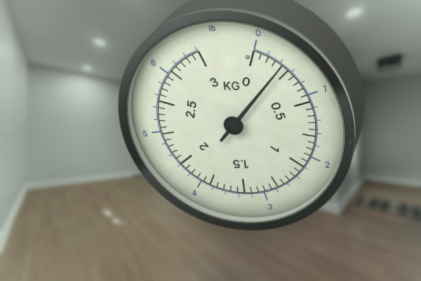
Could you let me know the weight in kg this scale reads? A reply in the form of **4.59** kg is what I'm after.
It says **0.2** kg
